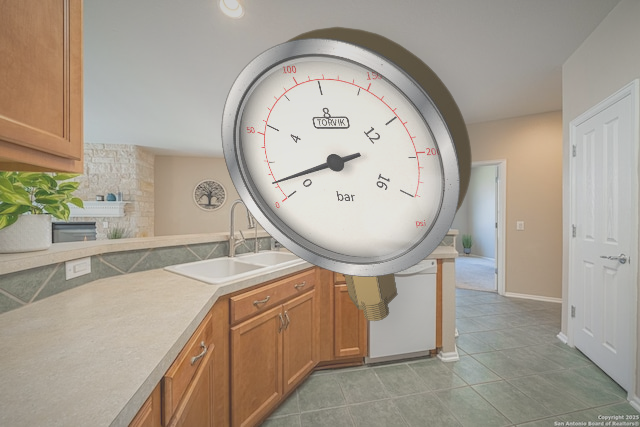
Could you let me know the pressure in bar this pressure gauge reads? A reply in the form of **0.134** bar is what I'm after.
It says **1** bar
